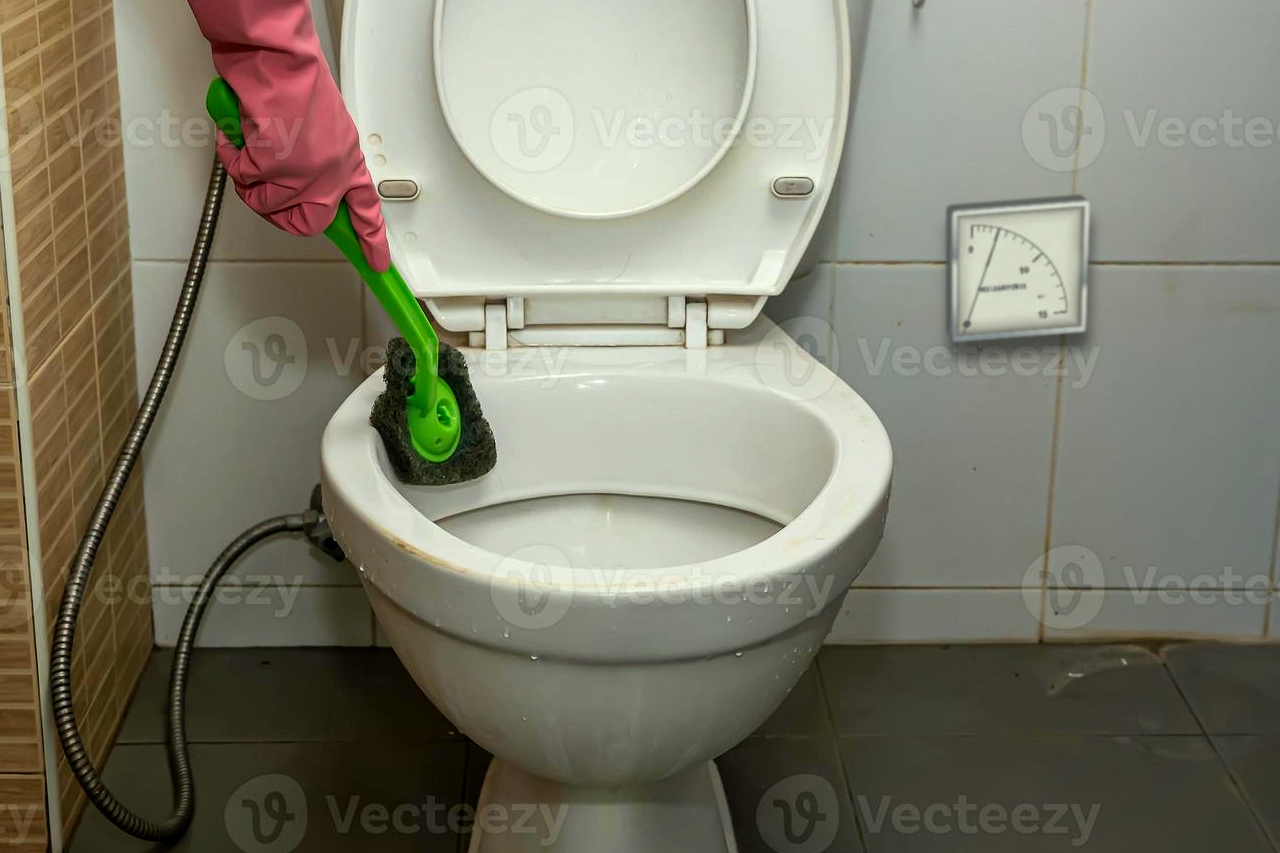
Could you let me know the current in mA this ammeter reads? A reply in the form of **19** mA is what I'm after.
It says **5** mA
